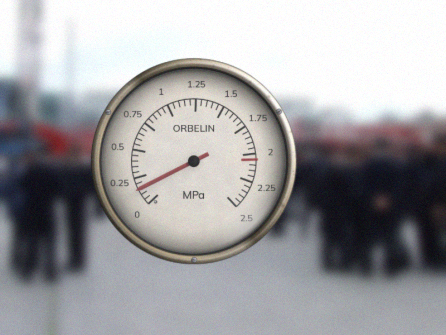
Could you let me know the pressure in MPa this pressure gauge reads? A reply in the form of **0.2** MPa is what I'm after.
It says **0.15** MPa
